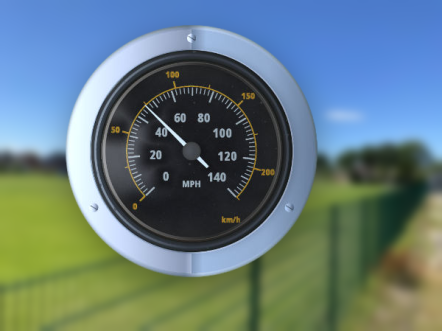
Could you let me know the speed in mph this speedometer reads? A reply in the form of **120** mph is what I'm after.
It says **46** mph
